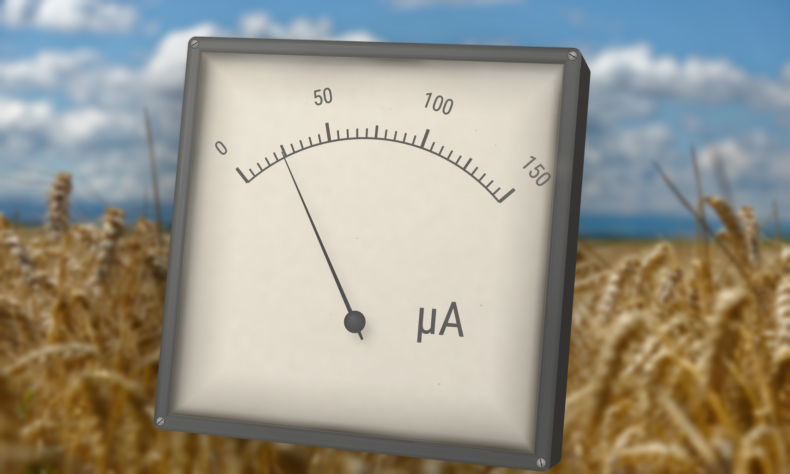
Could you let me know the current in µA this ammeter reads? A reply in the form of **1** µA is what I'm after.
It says **25** µA
